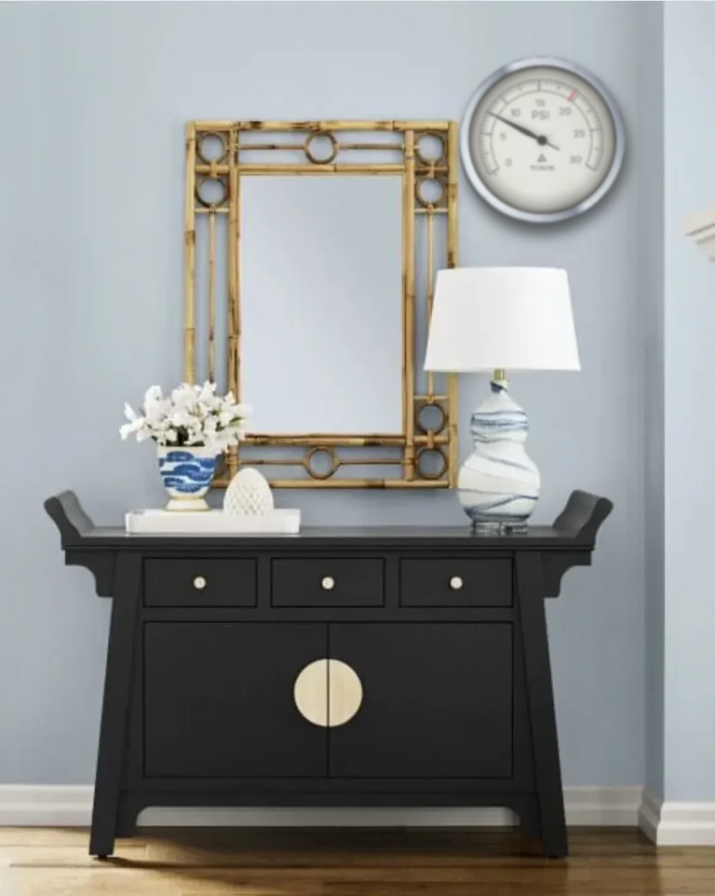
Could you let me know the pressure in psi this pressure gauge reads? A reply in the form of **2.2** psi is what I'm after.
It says **7.5** psi
